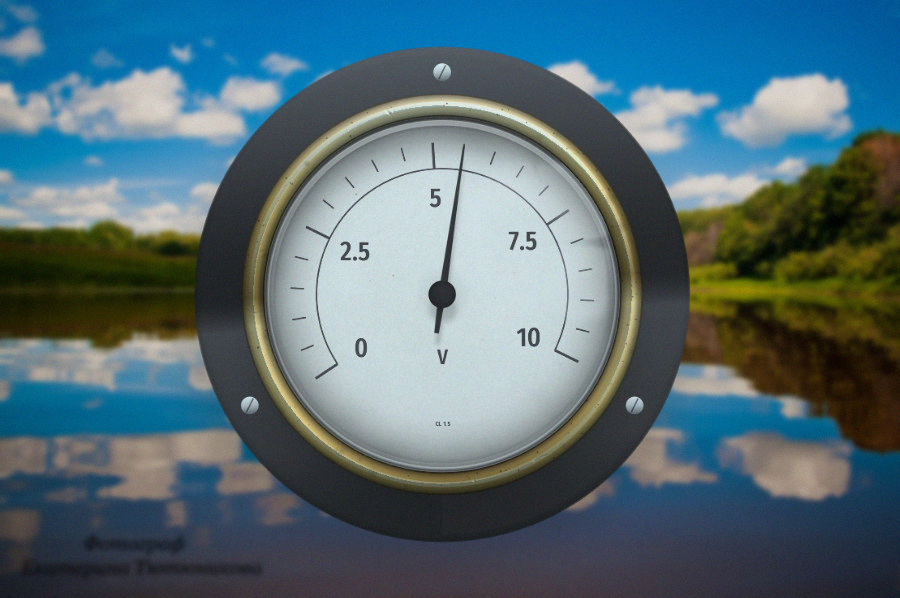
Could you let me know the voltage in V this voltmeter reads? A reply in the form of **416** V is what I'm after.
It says **5.5** V
